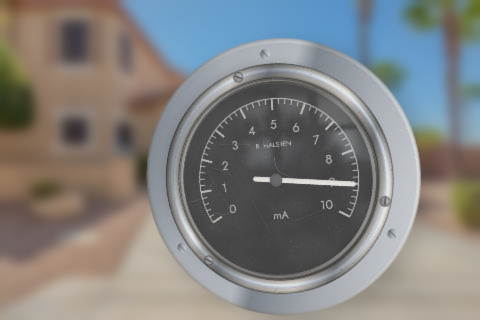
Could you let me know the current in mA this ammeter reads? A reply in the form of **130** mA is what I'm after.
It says **9** mA
